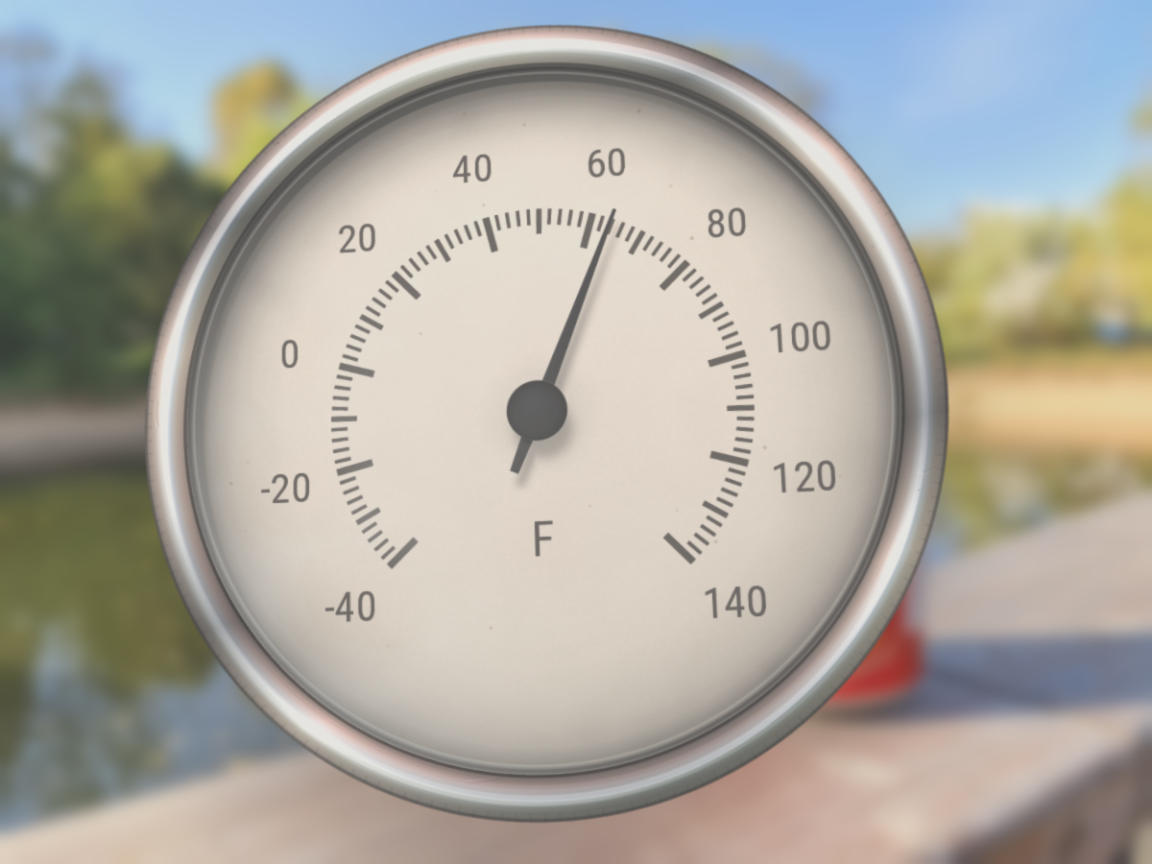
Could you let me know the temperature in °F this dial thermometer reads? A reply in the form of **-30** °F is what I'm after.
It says **64** °F
